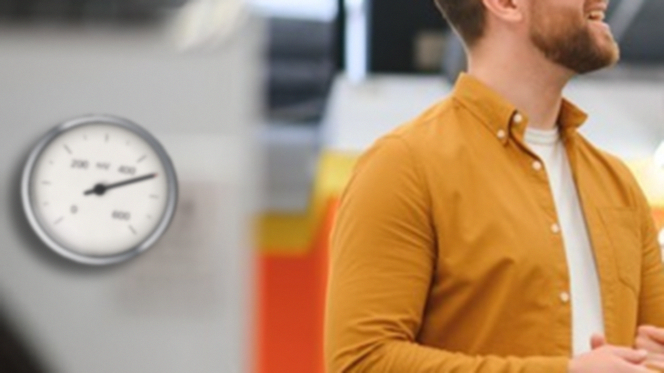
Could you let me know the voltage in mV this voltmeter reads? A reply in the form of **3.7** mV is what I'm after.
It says **450** mV
